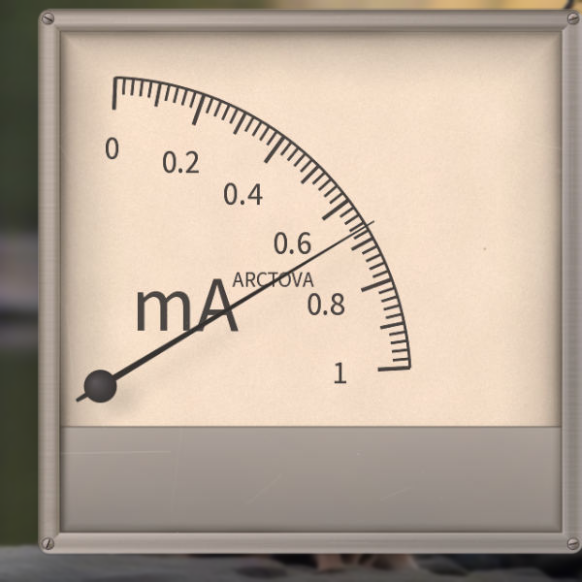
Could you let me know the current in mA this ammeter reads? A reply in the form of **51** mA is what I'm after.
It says **0.67** mA
